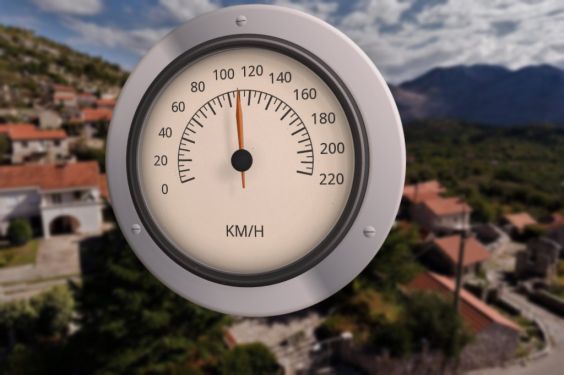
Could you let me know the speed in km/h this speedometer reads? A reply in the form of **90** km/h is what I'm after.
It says **110** km/h
